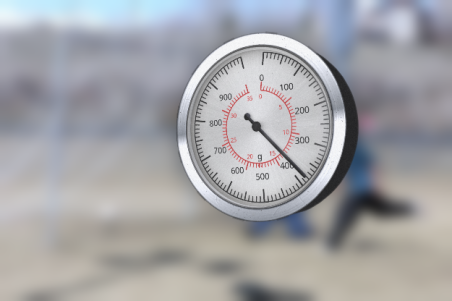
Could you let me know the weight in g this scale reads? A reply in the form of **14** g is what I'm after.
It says **380** g
